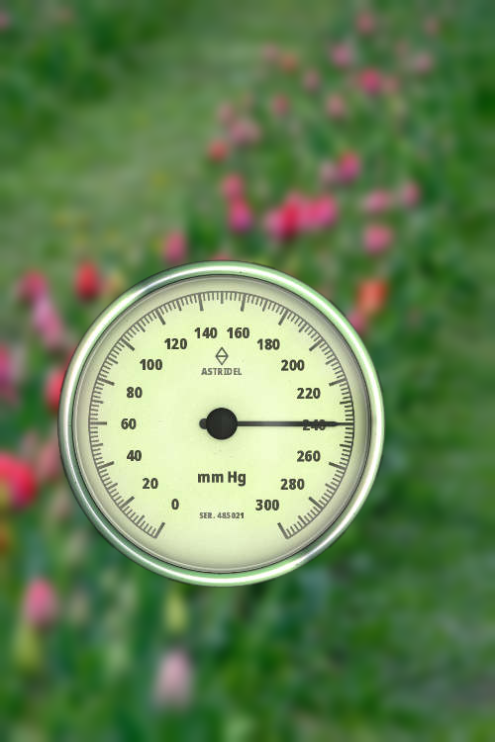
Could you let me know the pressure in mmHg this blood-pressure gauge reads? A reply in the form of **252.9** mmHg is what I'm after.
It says **240** mmHg
